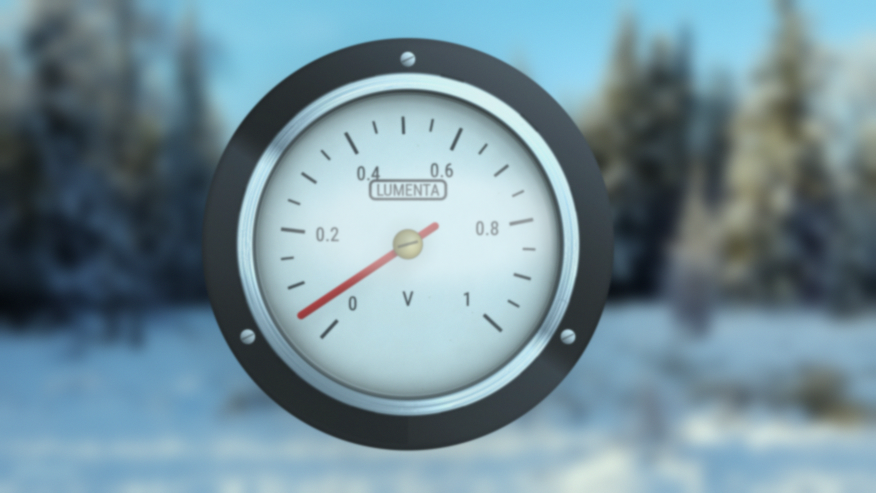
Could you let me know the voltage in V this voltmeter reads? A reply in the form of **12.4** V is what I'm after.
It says **0.05** V
